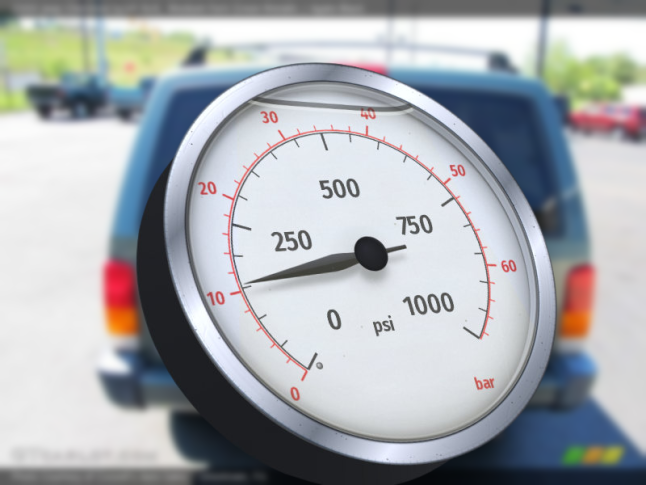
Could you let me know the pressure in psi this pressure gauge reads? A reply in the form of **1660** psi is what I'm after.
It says **150** psi
